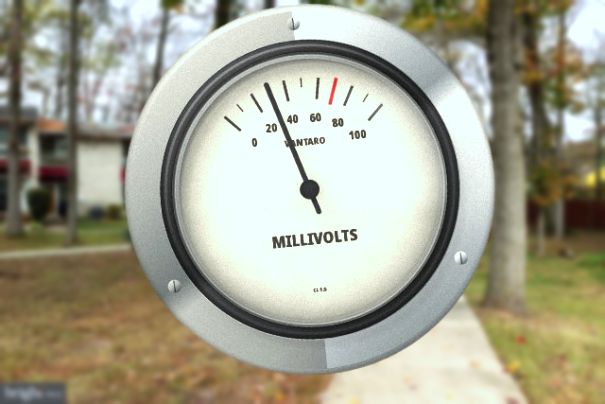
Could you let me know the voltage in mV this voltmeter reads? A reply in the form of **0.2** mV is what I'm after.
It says **30** mV
